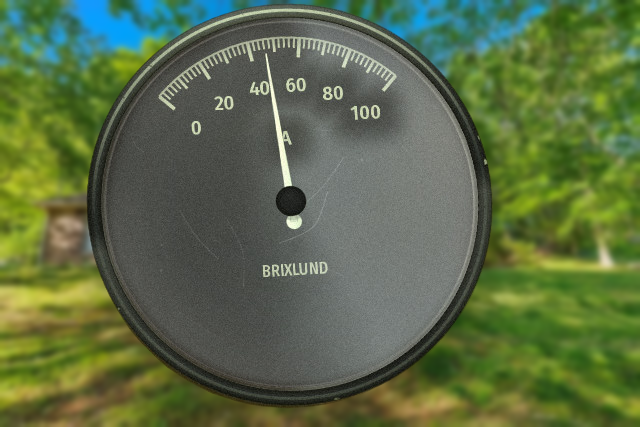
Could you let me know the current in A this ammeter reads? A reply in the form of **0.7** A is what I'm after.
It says **46** A
